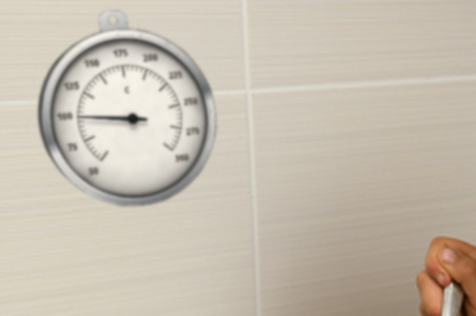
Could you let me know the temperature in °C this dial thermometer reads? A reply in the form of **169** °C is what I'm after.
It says **100** °C
